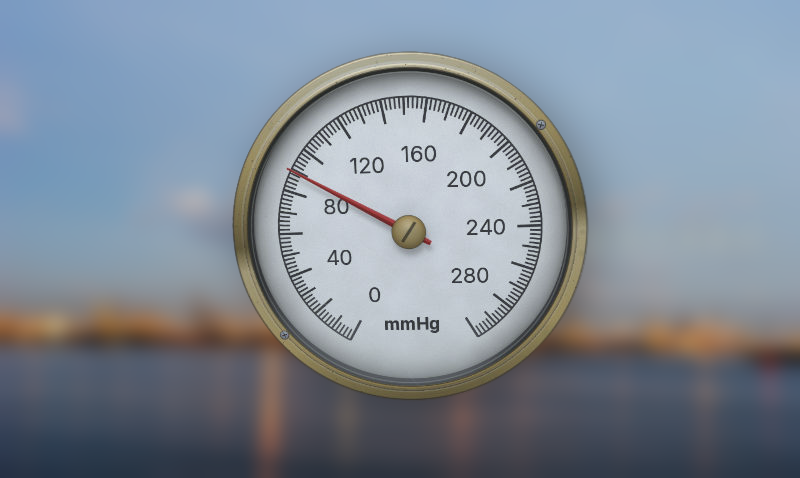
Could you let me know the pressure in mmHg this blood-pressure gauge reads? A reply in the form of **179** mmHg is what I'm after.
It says **90** mmHg
